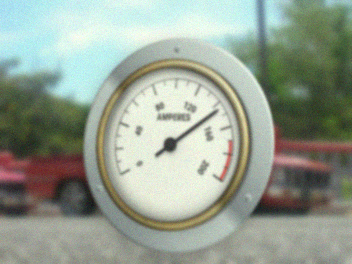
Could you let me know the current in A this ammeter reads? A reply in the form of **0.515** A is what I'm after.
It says **145** A
